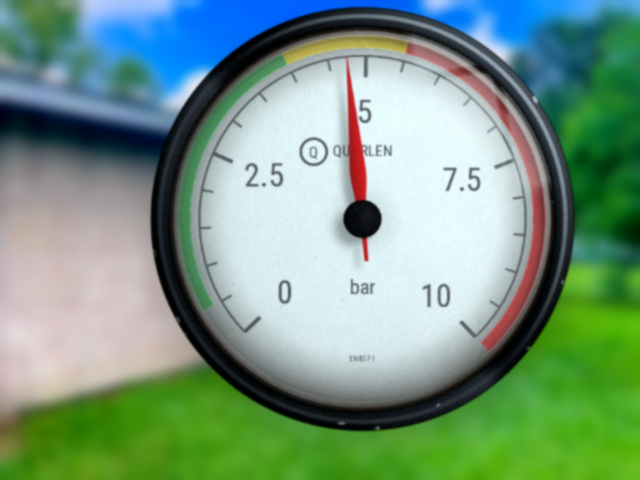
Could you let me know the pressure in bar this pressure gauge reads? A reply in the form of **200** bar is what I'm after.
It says **4.75** bar
